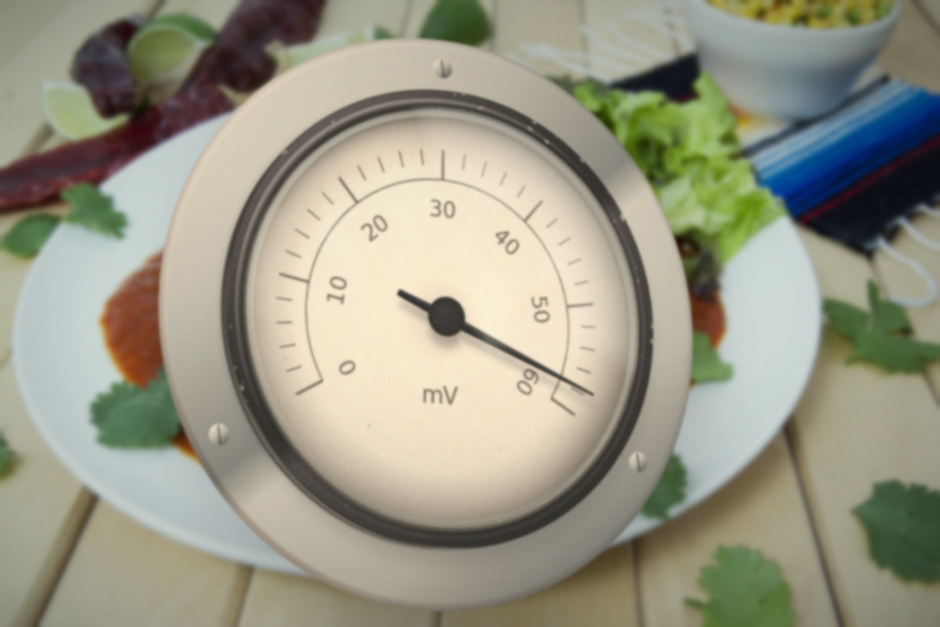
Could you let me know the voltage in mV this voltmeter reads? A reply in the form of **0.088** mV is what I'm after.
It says **58** mV
